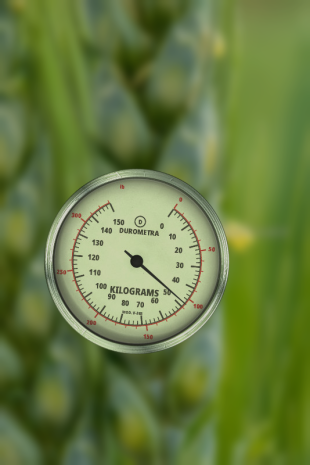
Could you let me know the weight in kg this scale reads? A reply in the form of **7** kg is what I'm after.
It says **48** kg
